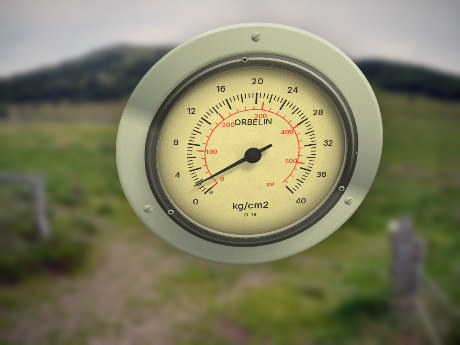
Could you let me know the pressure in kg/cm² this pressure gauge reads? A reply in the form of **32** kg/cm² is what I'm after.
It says **2** kg/cm²
